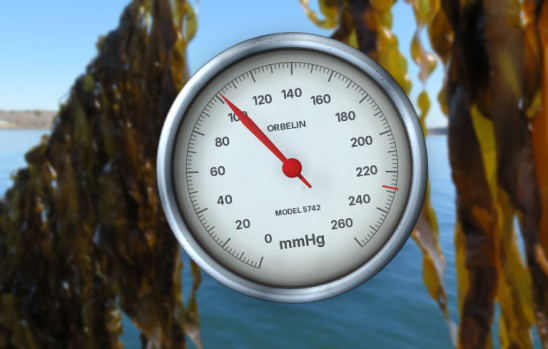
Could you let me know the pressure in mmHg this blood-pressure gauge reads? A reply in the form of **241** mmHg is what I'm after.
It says **102** mmHg
